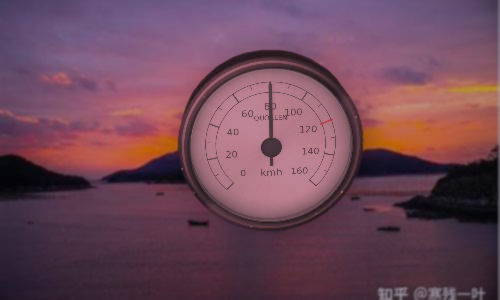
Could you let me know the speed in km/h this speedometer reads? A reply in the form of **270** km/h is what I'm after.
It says **80** km/h
